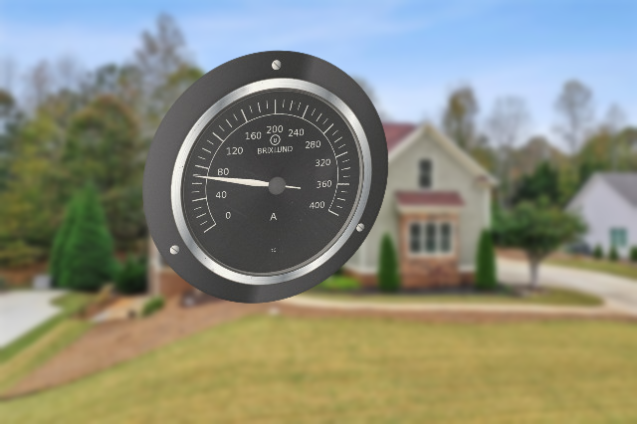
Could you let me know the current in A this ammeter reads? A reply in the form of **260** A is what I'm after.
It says **70** A
